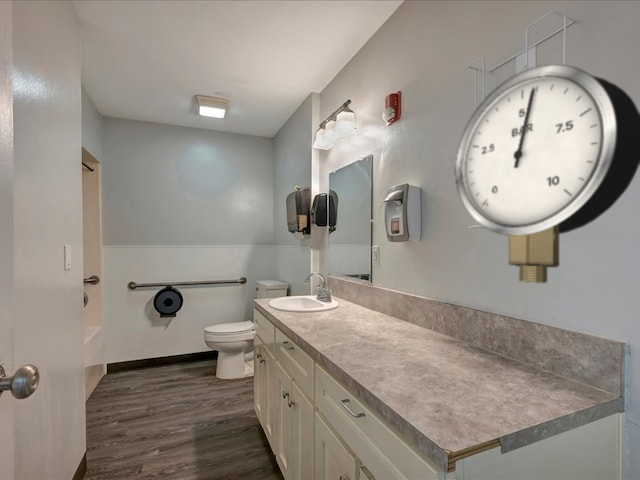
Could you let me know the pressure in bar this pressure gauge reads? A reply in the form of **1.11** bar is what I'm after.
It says **5.5** bar
